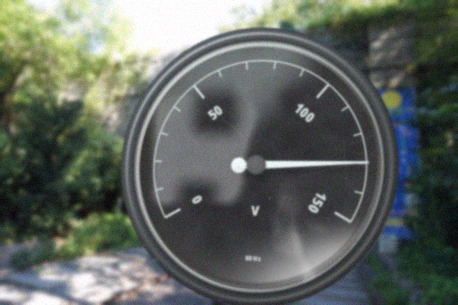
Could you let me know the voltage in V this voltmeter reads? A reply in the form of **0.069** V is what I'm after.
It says **130** V
